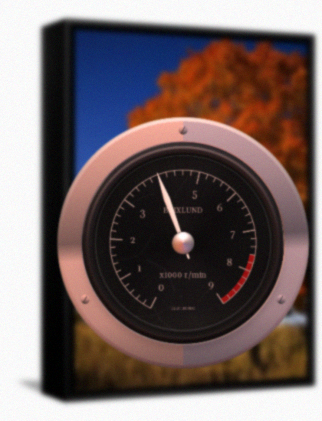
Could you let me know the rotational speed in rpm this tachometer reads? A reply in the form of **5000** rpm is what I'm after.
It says **4000** rpm
